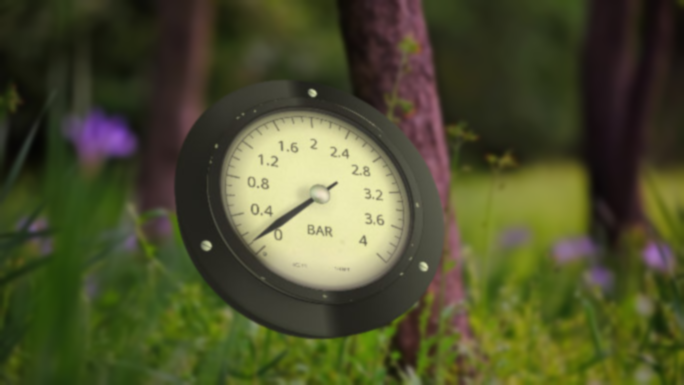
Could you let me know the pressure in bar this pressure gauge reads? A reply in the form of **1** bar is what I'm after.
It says **0.1** bar
